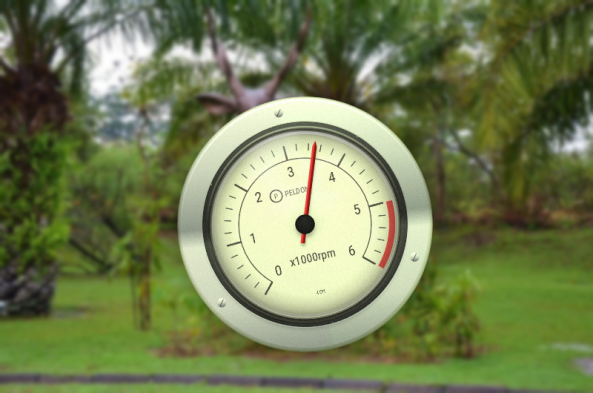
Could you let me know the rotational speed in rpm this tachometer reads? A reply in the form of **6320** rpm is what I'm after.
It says **3500** rpm
